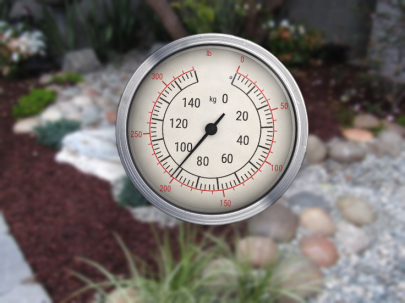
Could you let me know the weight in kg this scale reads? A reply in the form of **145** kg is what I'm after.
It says **92** kg
